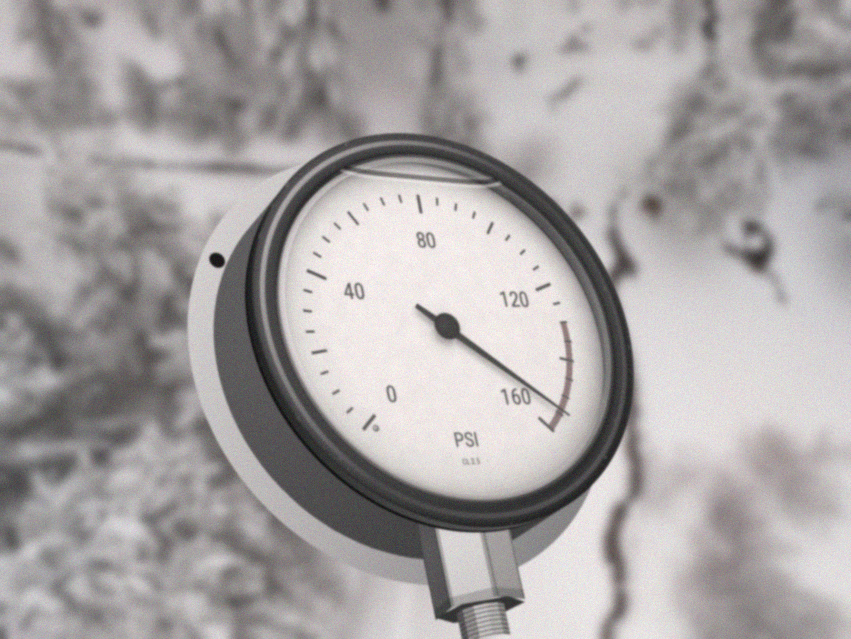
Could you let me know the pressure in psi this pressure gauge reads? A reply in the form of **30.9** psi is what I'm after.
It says **155** psi
